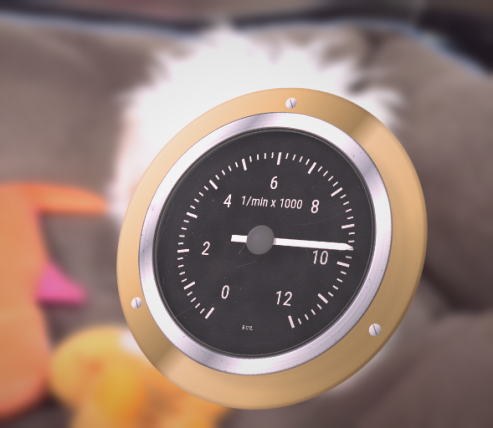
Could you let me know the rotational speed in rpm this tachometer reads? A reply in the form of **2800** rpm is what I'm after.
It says **9600** rpm
